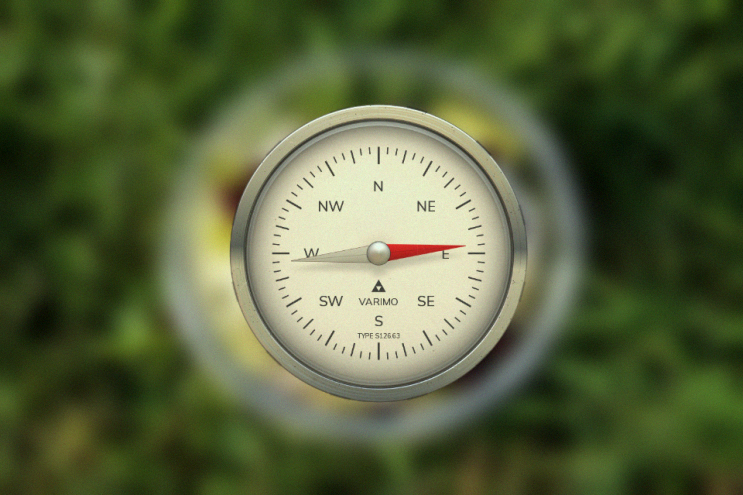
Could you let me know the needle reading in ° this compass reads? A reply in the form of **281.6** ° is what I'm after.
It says **85** °
